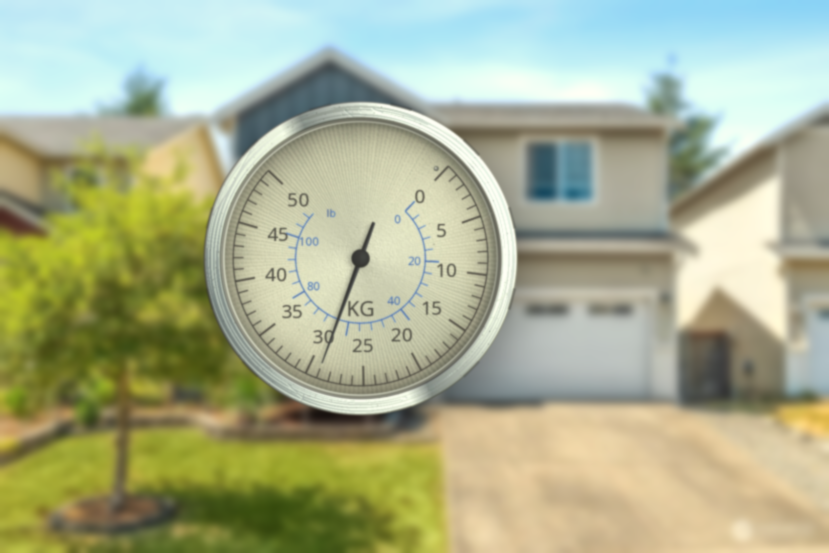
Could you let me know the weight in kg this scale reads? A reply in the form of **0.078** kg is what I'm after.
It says **29** kg
